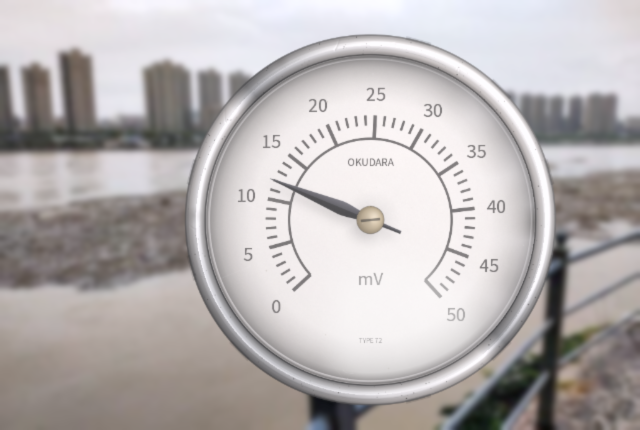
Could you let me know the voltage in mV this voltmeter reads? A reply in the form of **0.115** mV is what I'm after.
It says **12** mV
